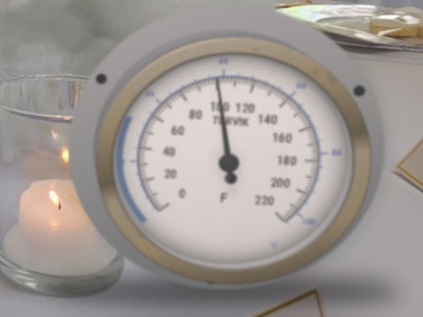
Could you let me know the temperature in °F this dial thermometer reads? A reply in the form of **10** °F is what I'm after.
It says **100** °F
